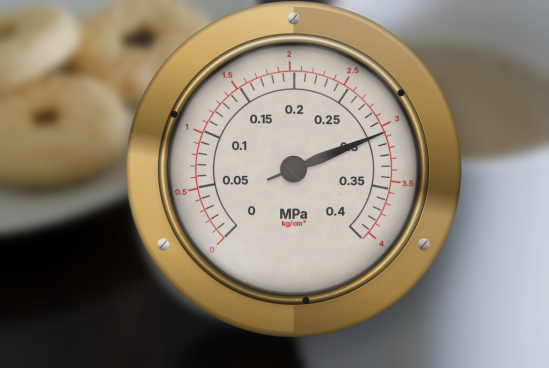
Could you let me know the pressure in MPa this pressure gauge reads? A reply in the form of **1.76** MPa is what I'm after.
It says **0.3** MPa
